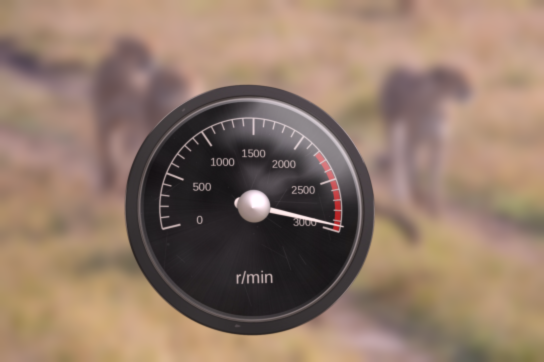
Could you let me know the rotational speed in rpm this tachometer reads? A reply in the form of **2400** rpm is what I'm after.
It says **2950** rpm
